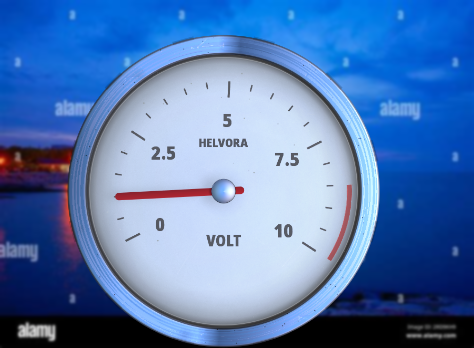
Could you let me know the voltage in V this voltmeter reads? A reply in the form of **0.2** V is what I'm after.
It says **1** V
